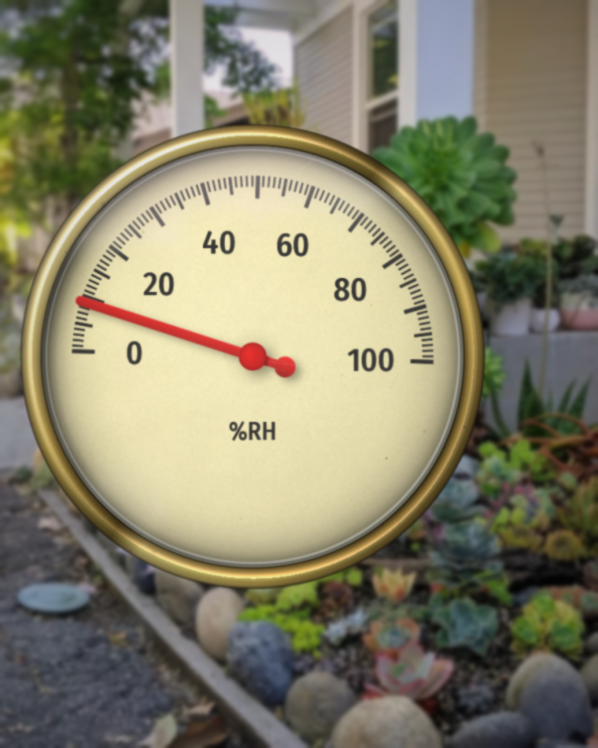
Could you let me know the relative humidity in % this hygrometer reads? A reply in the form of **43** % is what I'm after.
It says **9** %
